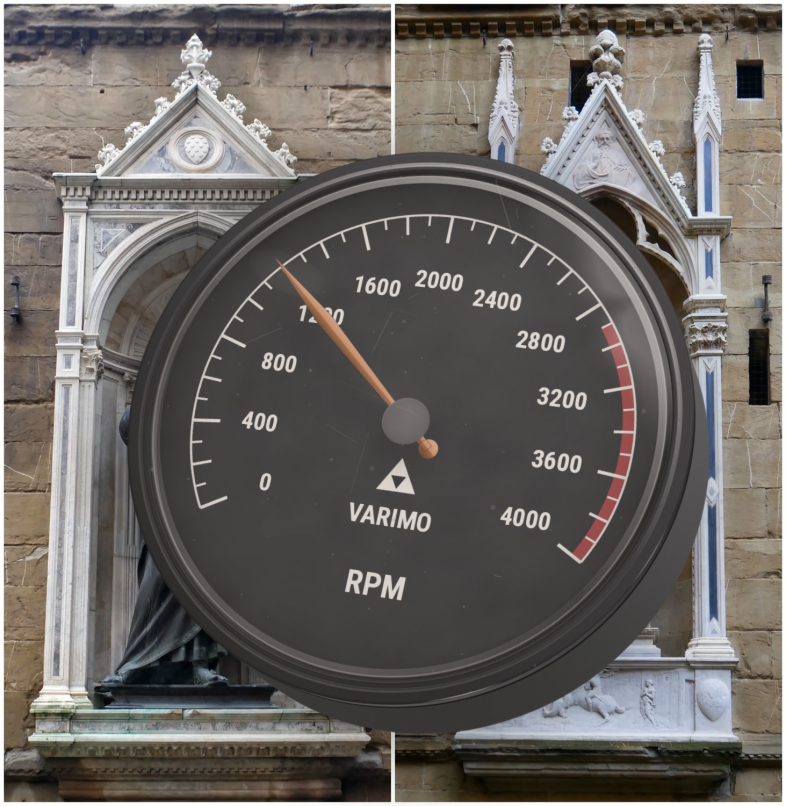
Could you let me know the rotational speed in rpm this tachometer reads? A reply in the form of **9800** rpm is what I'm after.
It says **1200** rpm
